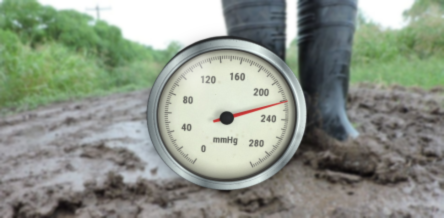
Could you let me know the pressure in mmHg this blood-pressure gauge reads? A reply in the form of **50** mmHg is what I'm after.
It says **220** mmHg
